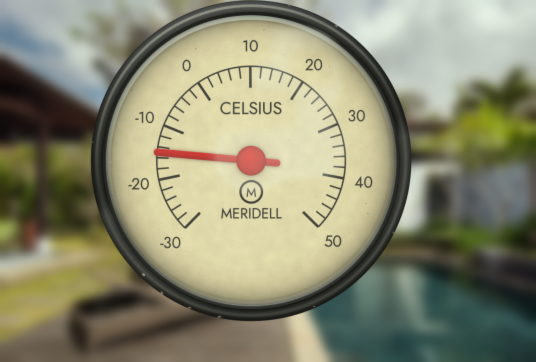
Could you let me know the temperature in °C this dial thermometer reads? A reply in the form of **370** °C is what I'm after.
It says **-15** °C
